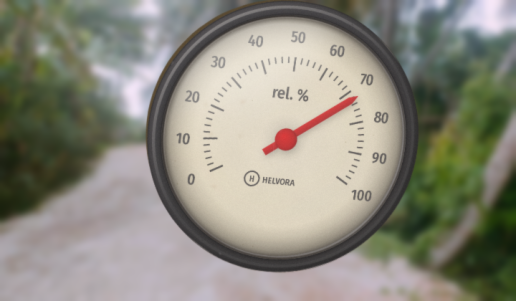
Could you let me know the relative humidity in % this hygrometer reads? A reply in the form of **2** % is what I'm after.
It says **72** %
